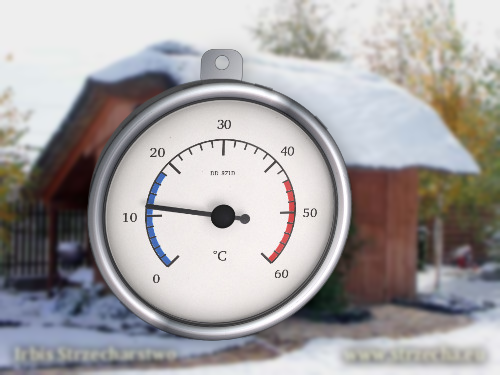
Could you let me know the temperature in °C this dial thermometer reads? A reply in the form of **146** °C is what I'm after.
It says **12** °C
